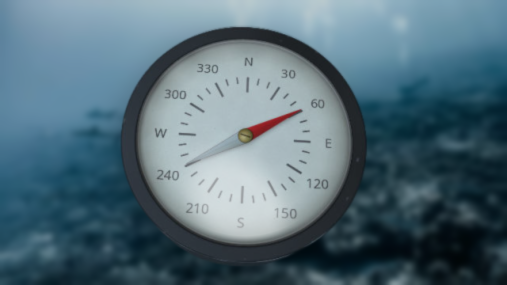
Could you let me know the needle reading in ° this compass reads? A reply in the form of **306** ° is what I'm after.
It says **60** °
